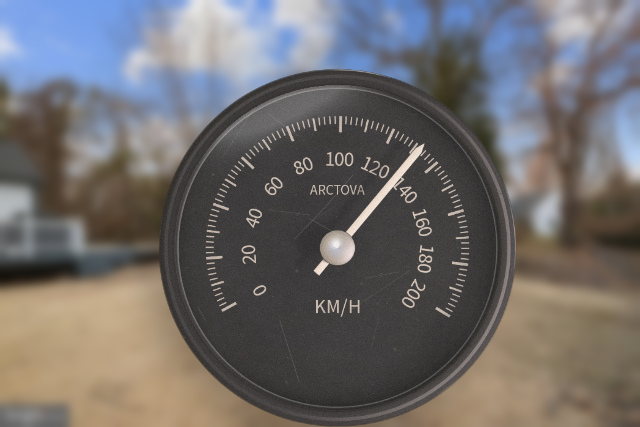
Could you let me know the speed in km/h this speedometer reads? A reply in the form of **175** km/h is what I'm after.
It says **132** km/h
